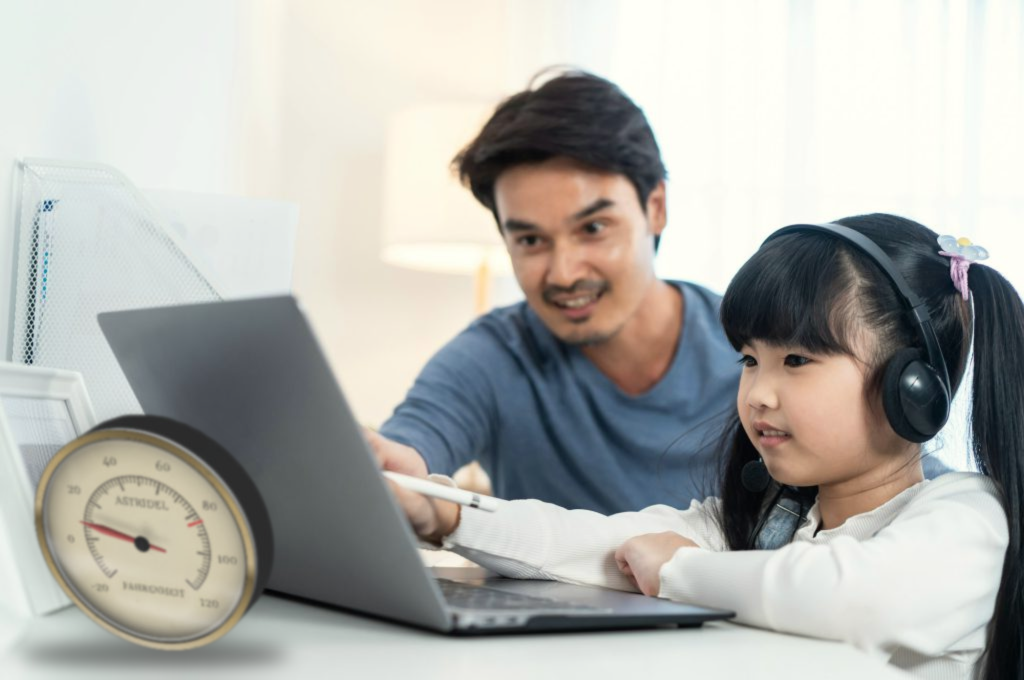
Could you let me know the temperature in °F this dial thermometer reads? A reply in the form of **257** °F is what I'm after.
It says **10** °F
